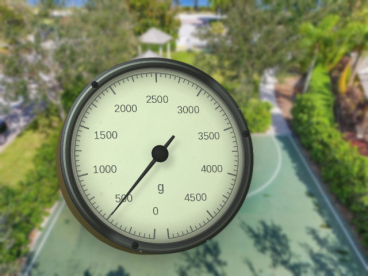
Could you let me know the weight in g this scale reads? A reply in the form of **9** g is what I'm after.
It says **500** g
